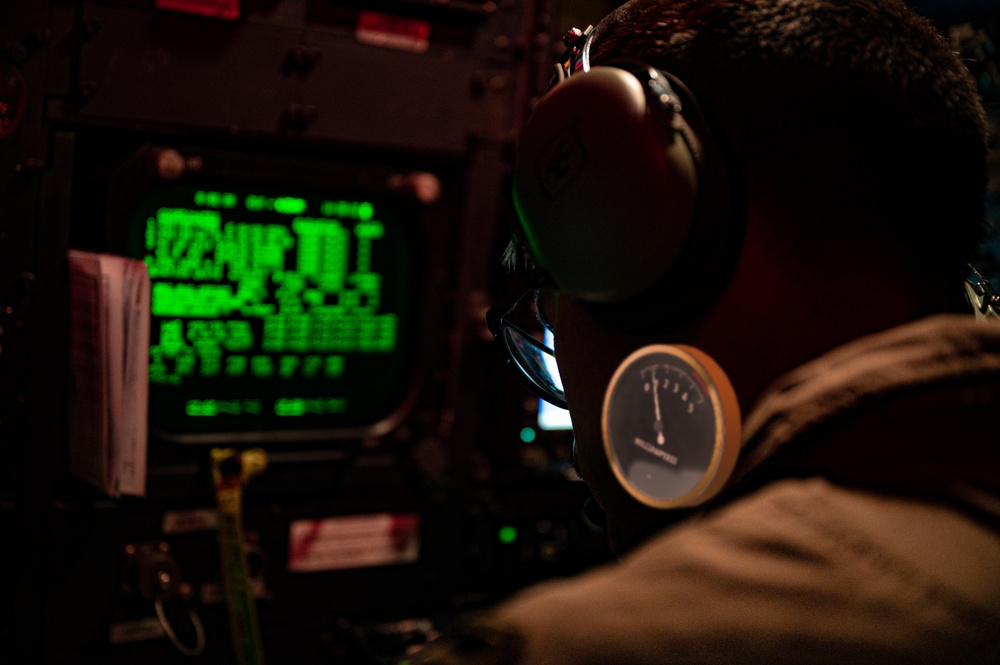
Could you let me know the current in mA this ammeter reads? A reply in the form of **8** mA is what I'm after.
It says **1** mA
